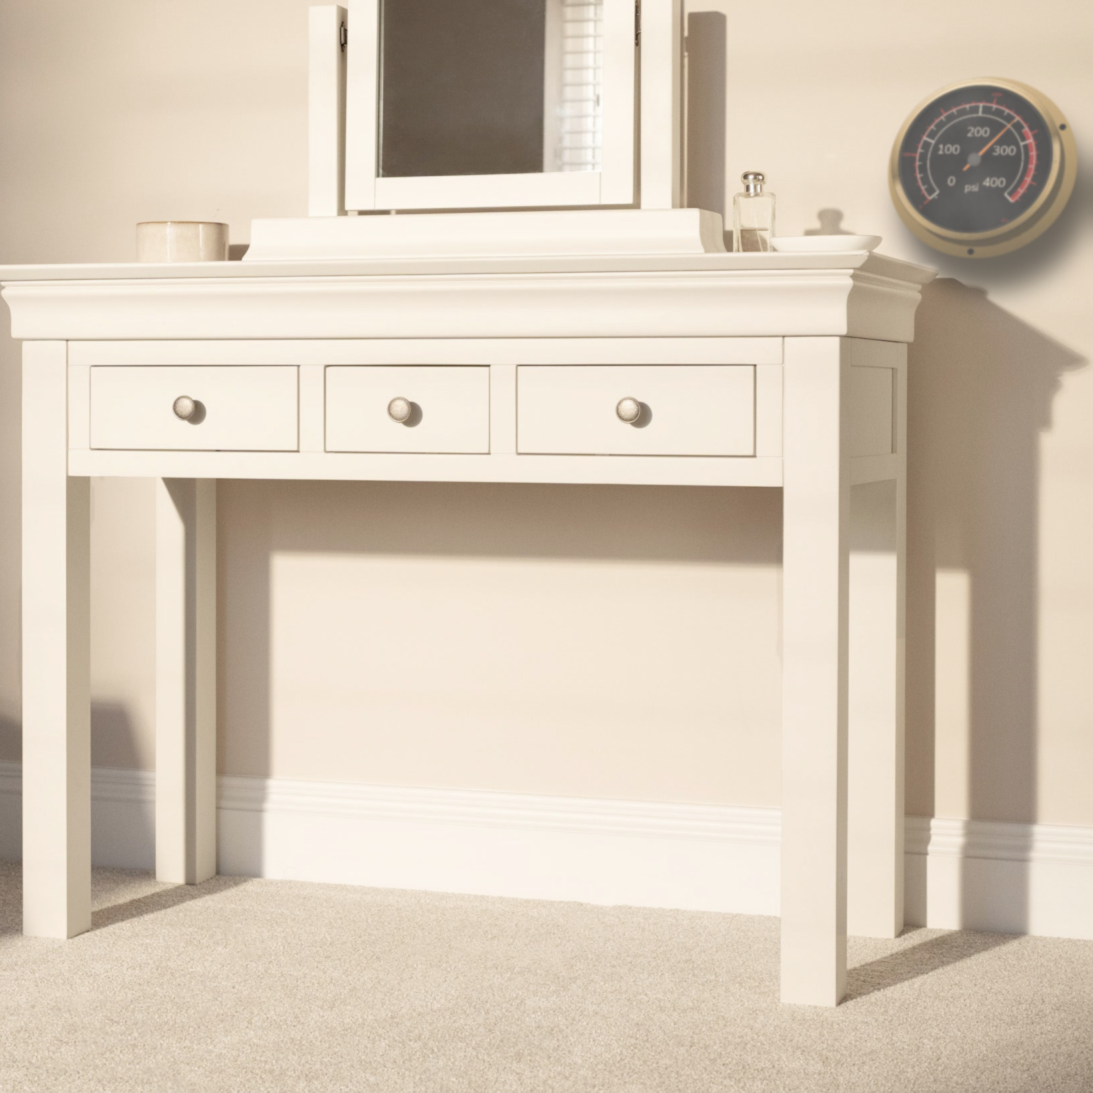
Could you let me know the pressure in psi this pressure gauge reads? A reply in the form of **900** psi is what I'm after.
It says **260** psi
